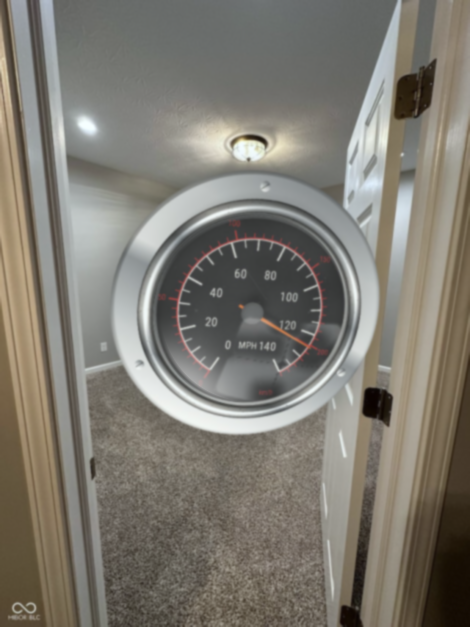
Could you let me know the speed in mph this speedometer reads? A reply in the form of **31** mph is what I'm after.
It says **125** mph
